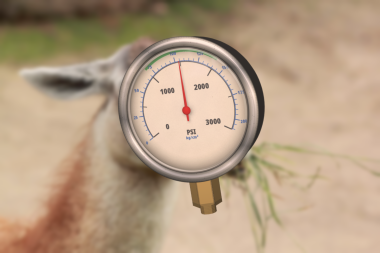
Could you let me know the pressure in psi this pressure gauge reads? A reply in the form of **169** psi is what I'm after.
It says **1500** psi
